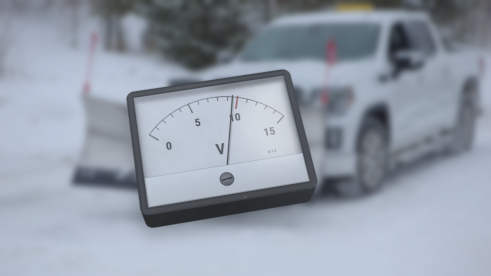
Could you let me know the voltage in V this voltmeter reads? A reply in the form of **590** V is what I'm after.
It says **9.5** V
